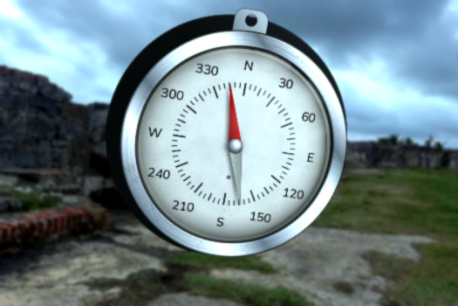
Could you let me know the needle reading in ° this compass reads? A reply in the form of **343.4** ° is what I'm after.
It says **345** °
